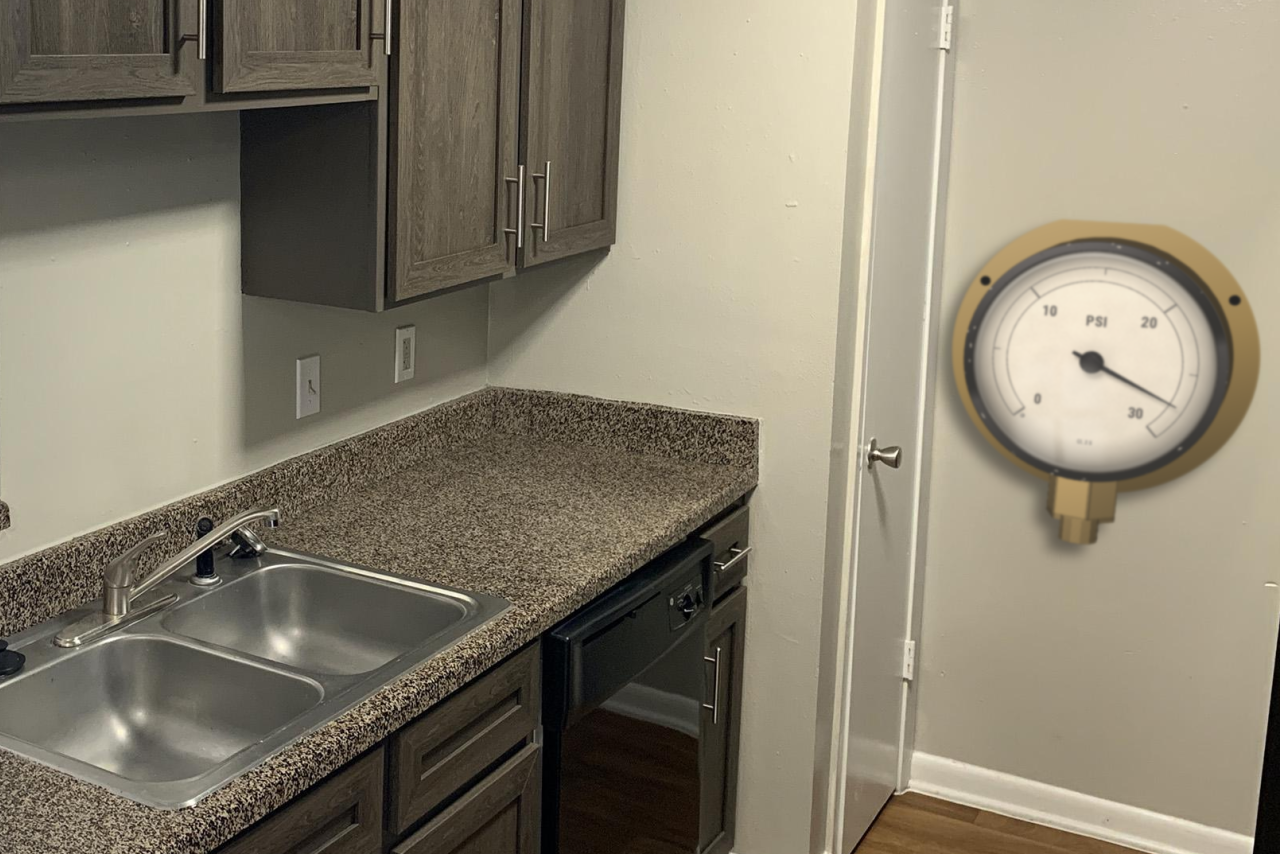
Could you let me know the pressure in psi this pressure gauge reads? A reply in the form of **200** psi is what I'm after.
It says **27.5** psi
